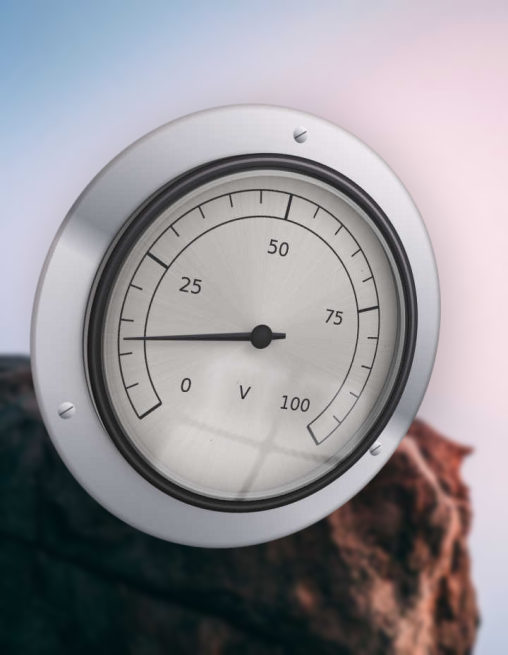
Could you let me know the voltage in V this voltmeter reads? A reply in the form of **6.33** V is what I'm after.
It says **12.5** V
